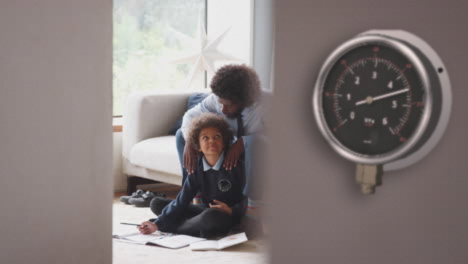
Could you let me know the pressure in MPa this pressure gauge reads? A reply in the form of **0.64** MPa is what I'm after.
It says **4.5** MPa
